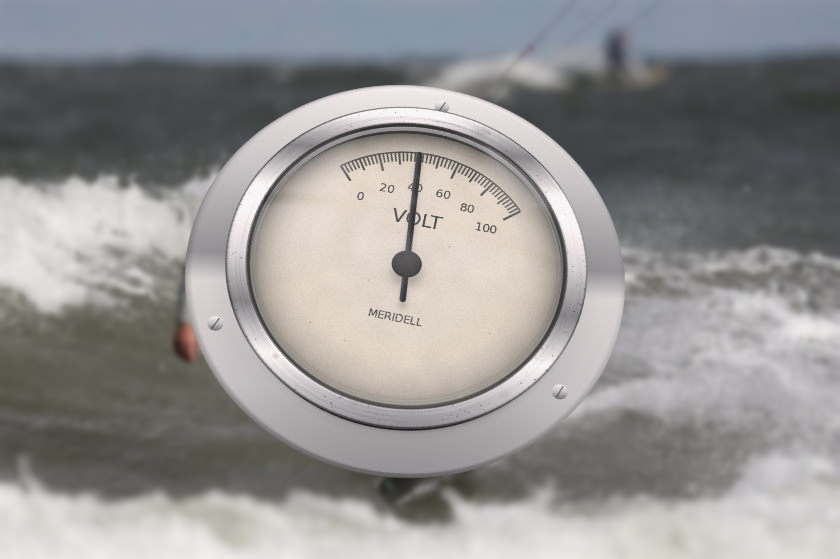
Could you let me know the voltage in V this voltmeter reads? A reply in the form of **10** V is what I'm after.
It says **40** V
